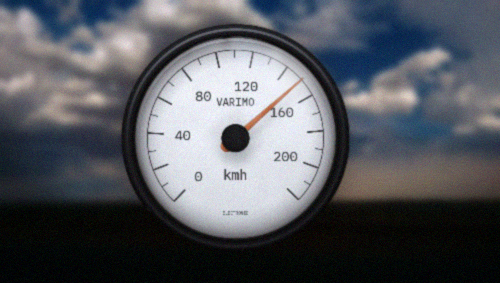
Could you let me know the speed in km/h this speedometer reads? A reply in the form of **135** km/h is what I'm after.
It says **150** km/h
